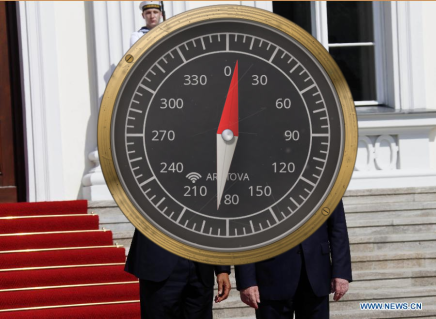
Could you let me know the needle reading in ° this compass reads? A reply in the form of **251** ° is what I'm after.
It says **7.5** °
